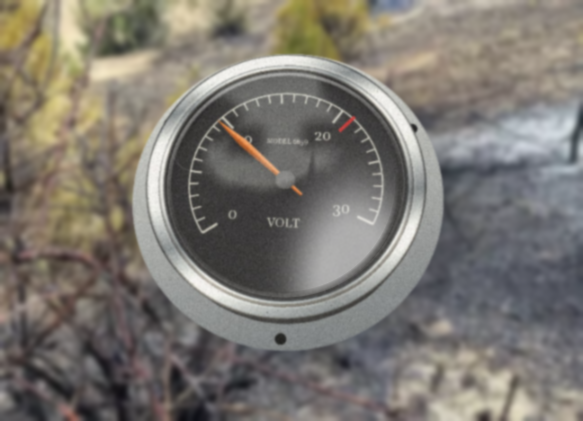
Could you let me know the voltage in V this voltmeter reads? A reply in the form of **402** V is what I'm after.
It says **9.5** V
